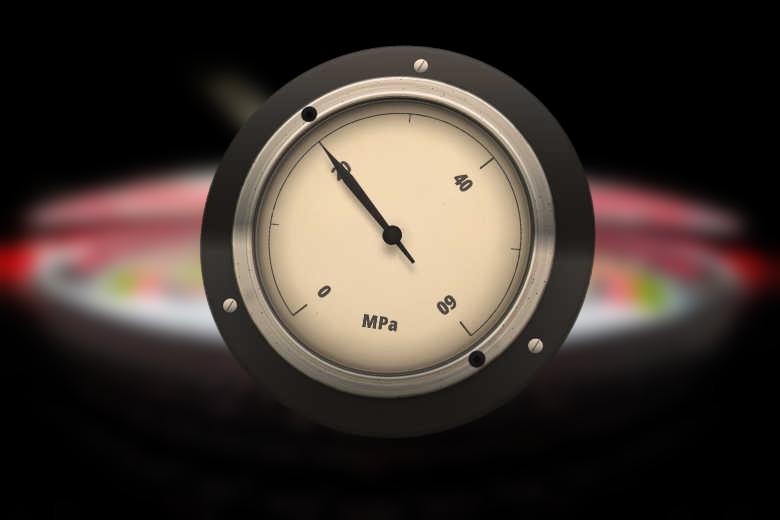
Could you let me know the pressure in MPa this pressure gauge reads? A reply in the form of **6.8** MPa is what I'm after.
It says **20** MPa
